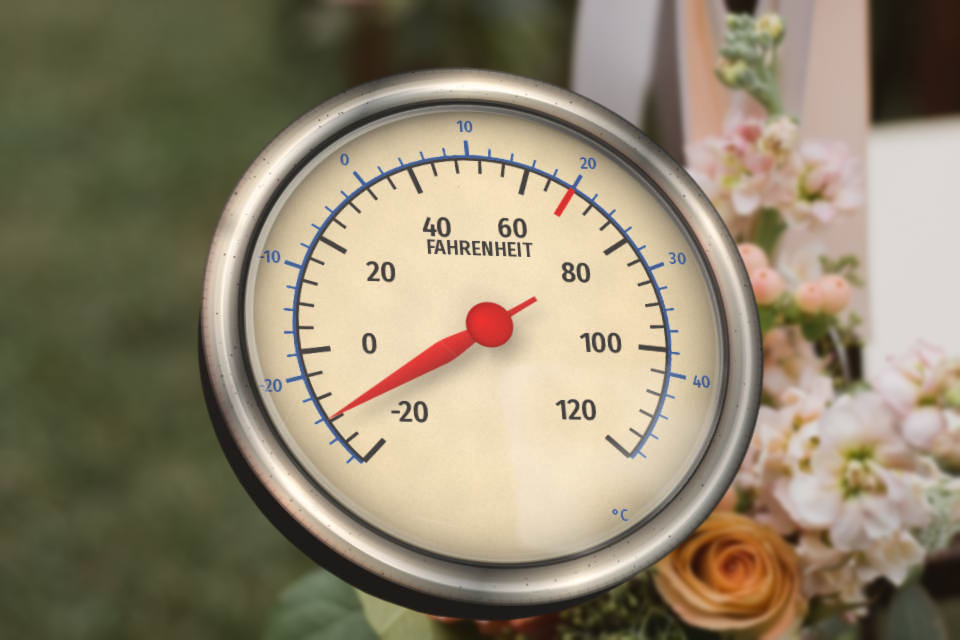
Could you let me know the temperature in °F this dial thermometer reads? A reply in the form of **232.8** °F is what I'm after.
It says **-12** °F
